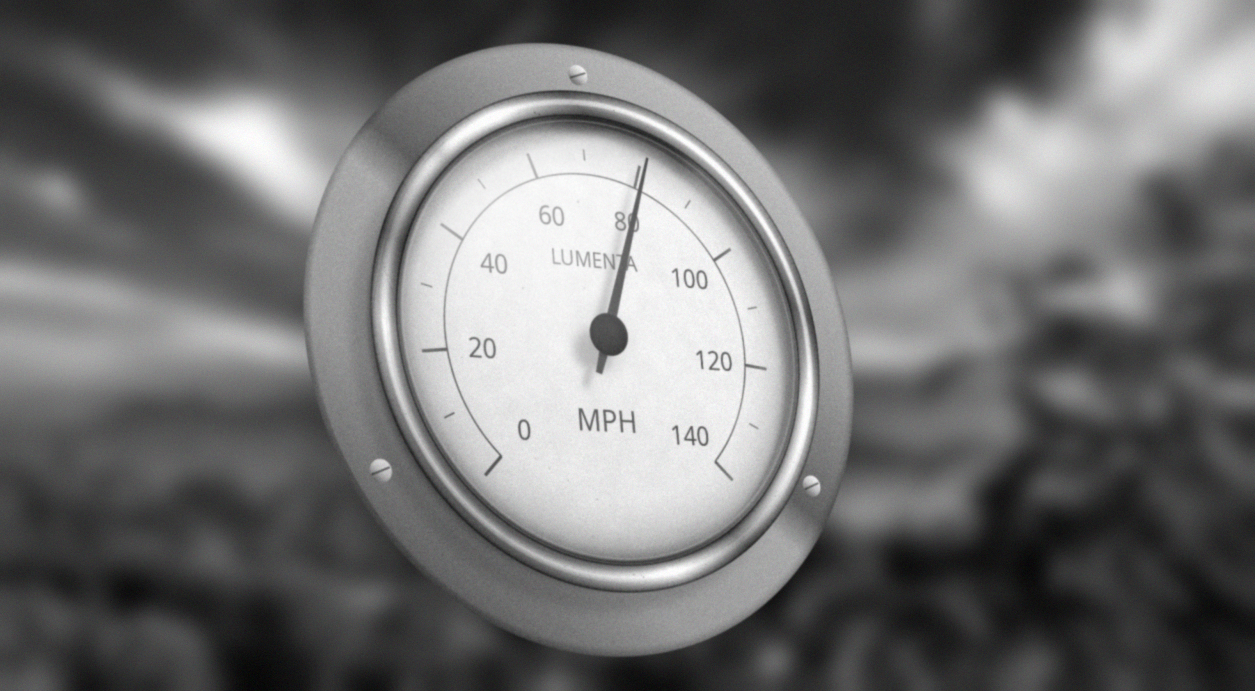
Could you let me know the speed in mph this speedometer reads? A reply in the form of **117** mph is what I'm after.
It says **80** mph
